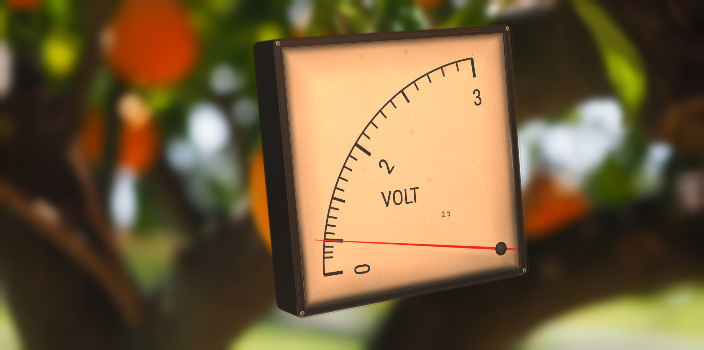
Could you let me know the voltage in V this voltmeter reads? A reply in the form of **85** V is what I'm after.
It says **1** V
